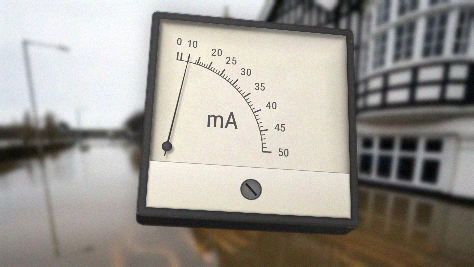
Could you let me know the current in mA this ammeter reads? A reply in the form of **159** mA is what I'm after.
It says **10** mA
